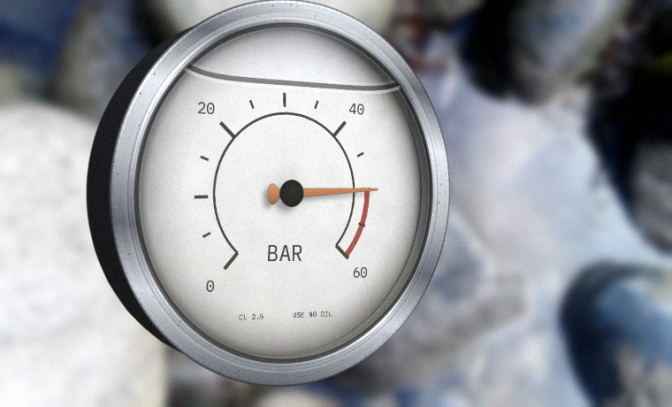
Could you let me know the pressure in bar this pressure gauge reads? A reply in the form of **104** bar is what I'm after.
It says **50** bar
